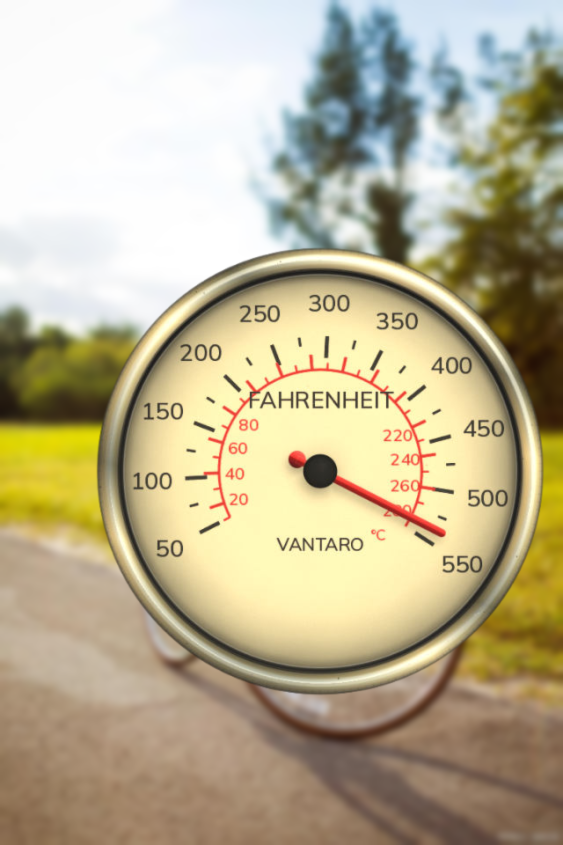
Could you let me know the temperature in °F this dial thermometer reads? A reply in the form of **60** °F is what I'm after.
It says **537.5** °F
